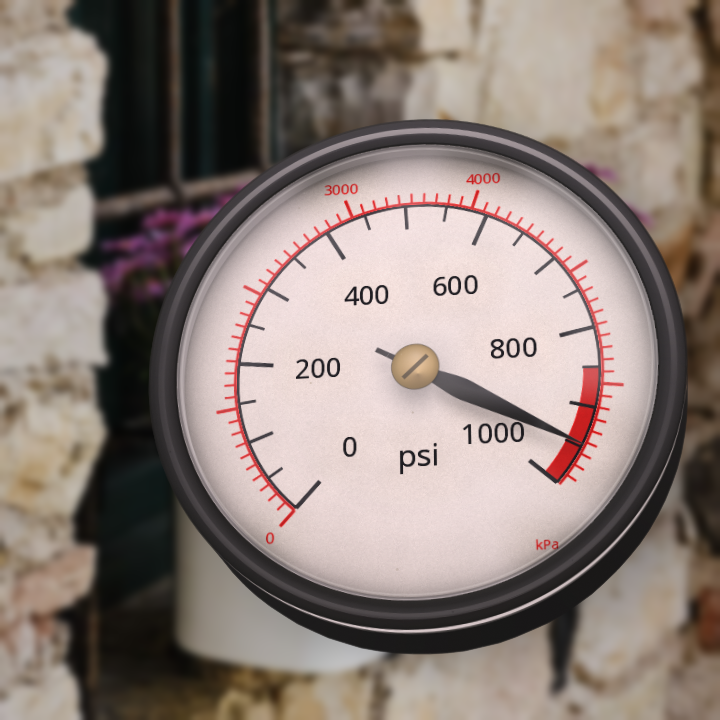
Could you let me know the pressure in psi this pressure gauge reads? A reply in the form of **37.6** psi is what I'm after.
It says **950** psi
